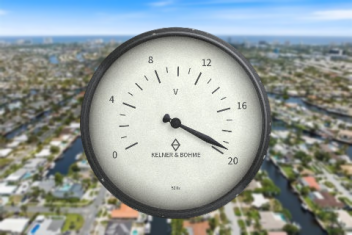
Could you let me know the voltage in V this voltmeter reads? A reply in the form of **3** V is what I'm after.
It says **19.5** V
